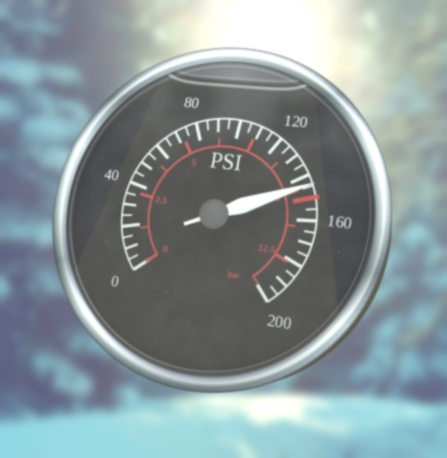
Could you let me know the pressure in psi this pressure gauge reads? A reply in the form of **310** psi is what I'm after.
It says **145** psi
